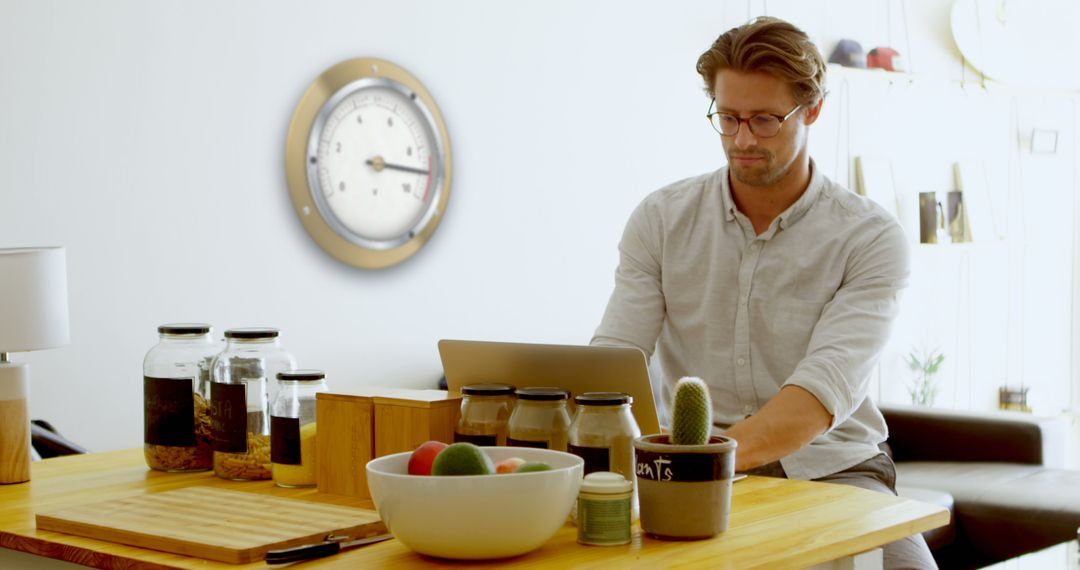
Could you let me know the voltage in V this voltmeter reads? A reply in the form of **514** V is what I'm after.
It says **9** V
